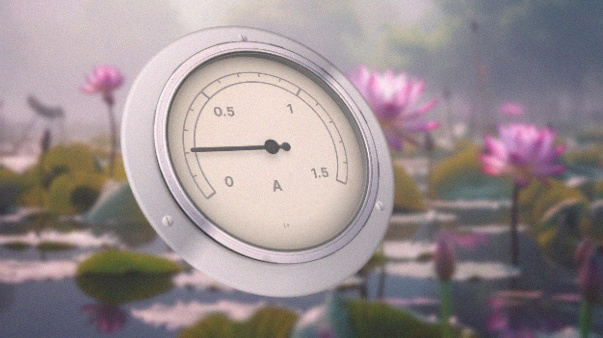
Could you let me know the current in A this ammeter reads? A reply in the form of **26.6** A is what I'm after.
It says **0.2** A
